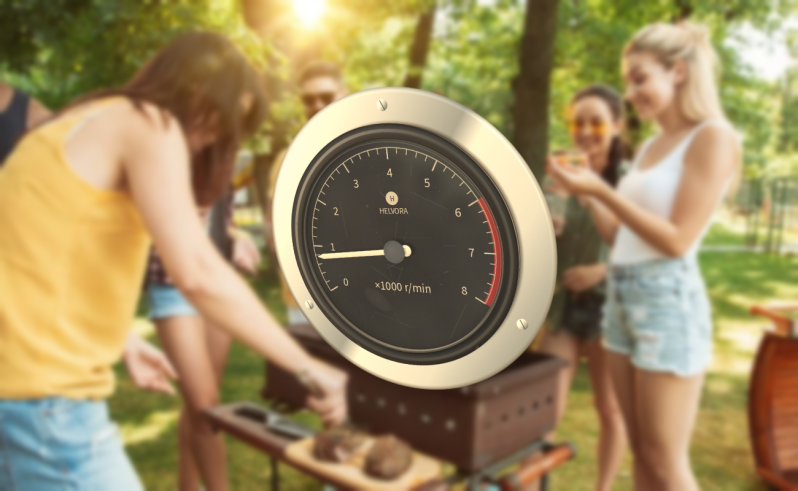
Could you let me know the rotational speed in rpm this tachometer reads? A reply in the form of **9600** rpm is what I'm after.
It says **800** rpm
